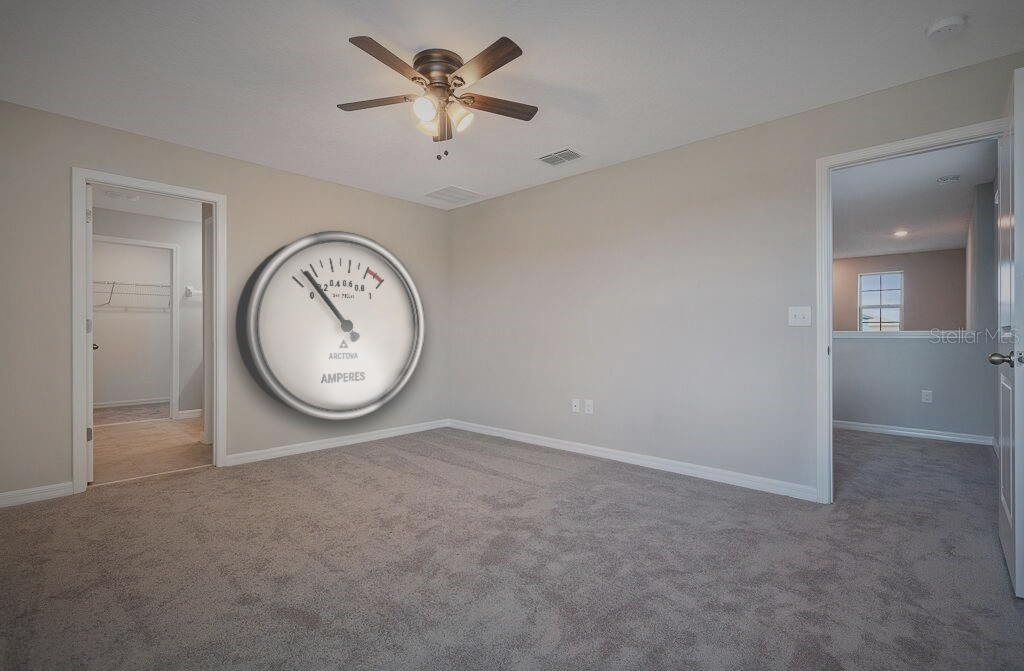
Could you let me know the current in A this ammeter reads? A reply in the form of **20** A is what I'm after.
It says **0.1** A
